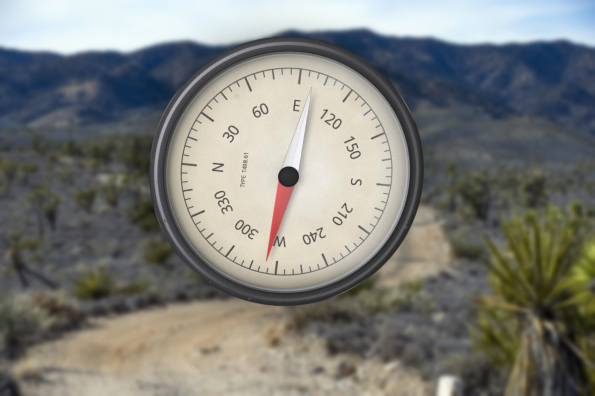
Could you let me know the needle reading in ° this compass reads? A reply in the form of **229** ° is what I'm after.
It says **277.5** °
